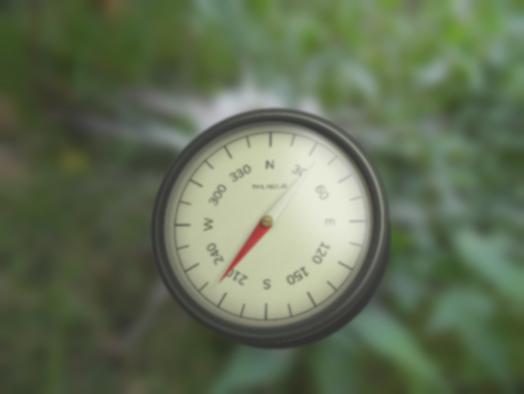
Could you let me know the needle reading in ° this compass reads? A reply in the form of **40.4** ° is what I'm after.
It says **217.5** °
